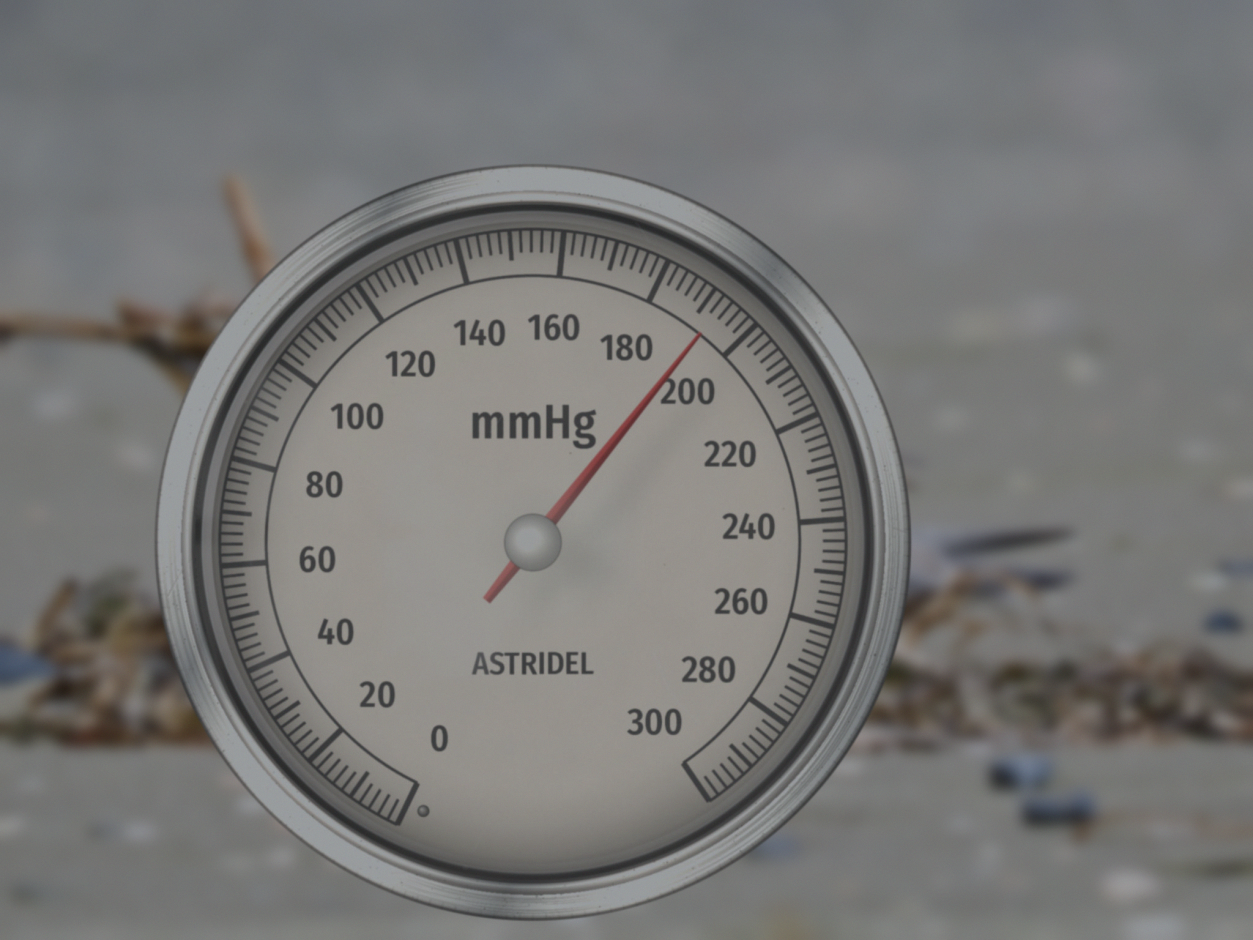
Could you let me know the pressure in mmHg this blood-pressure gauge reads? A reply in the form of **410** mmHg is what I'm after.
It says **193** mmHg
